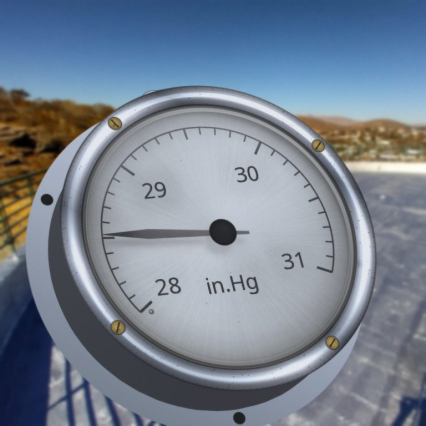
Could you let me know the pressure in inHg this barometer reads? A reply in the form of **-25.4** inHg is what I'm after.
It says **28.5** inHg
